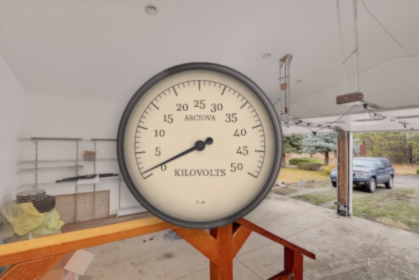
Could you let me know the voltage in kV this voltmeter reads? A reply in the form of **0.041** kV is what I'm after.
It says **1** kV
